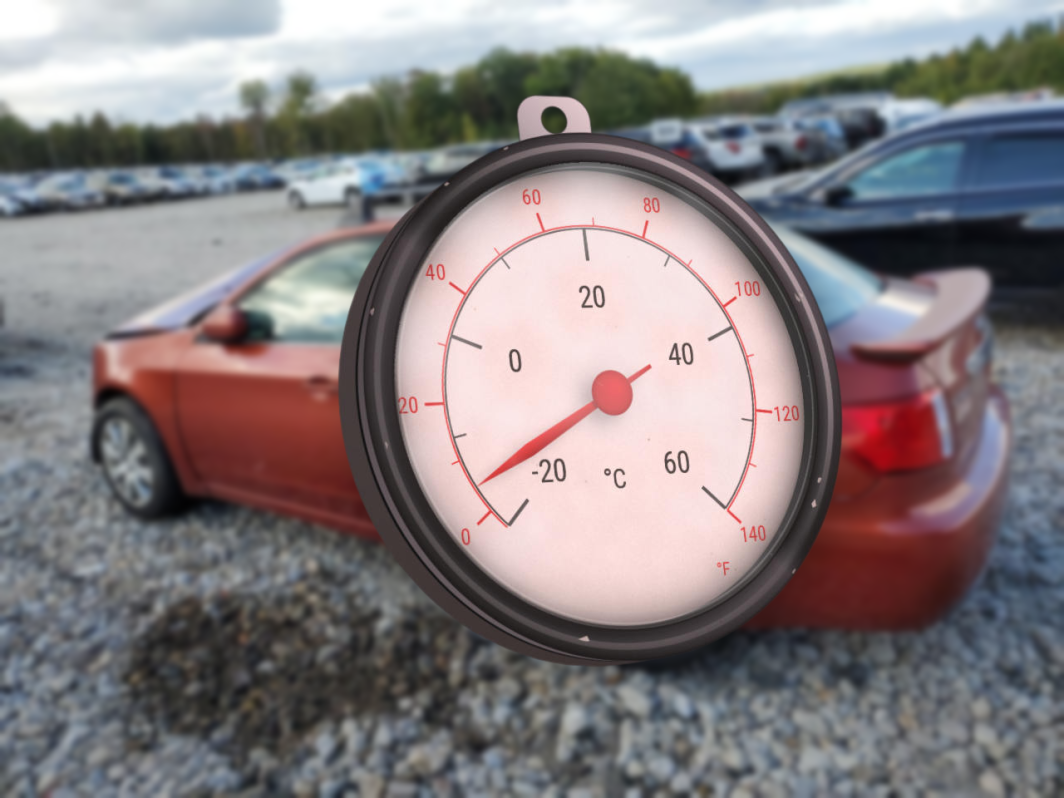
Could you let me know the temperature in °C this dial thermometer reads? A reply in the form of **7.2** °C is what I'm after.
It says **-15** °C
